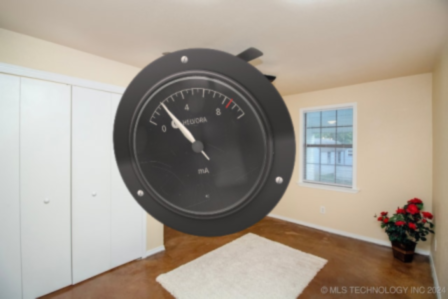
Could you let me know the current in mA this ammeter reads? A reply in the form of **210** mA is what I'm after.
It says **2** mA
